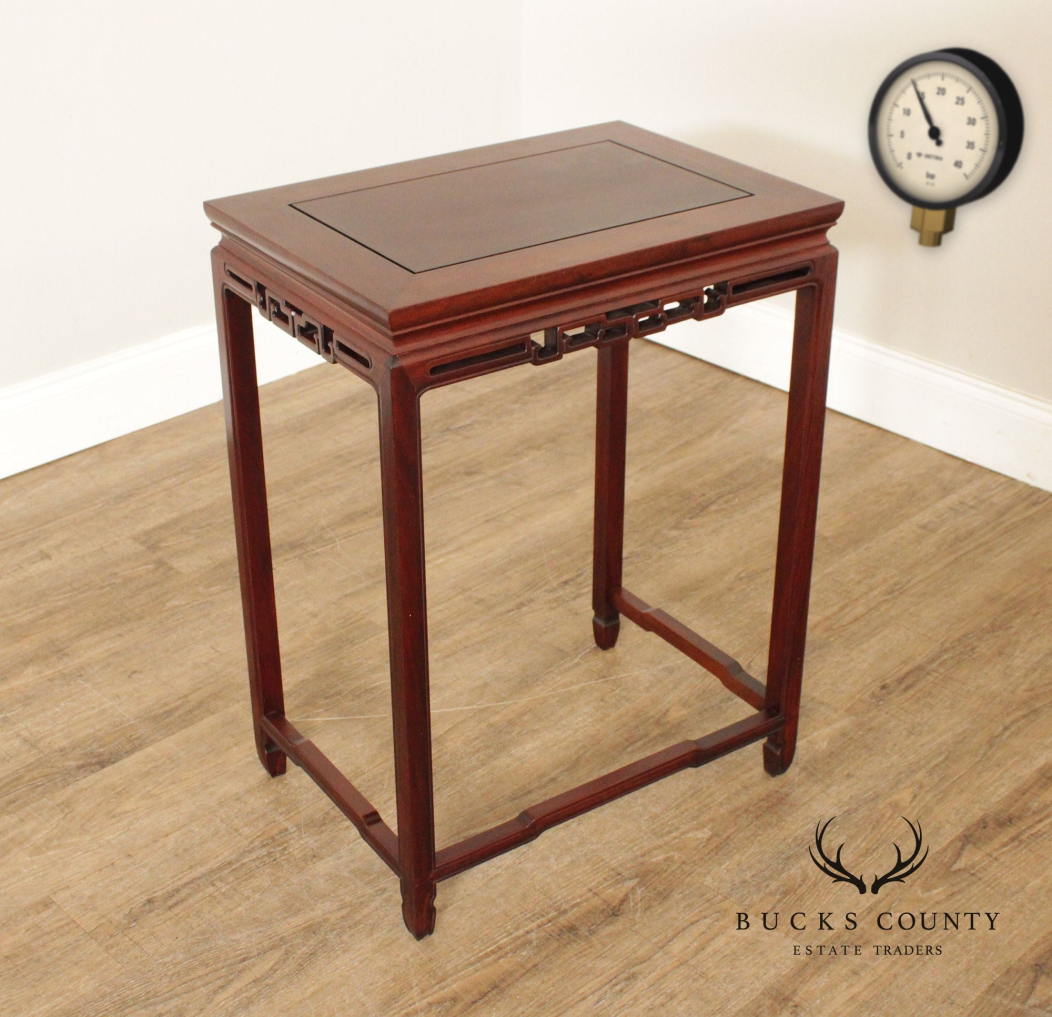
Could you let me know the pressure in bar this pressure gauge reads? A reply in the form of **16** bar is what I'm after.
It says **15** bar
